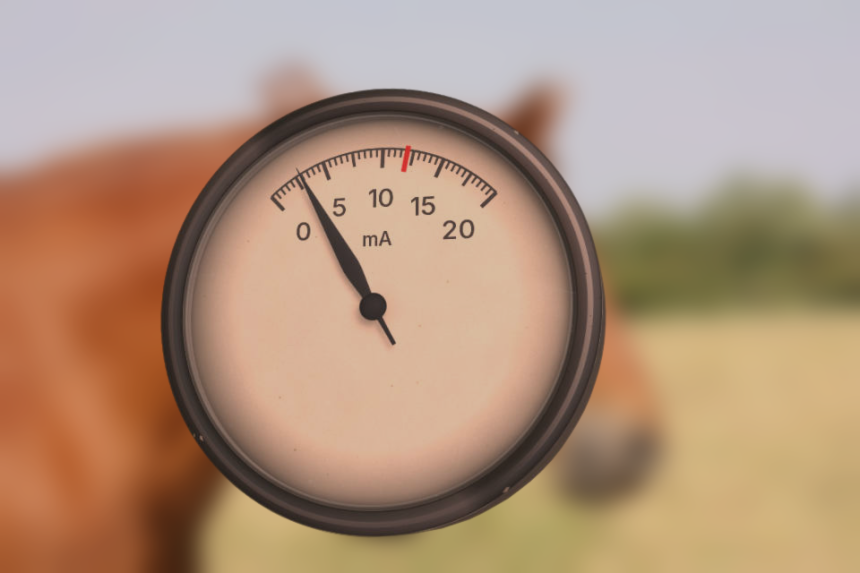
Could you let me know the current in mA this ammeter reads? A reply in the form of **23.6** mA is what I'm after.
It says **3** mA
